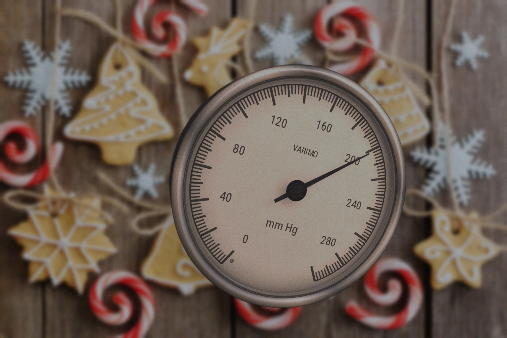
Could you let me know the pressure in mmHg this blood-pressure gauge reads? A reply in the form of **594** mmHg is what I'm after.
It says **200** mmHg
